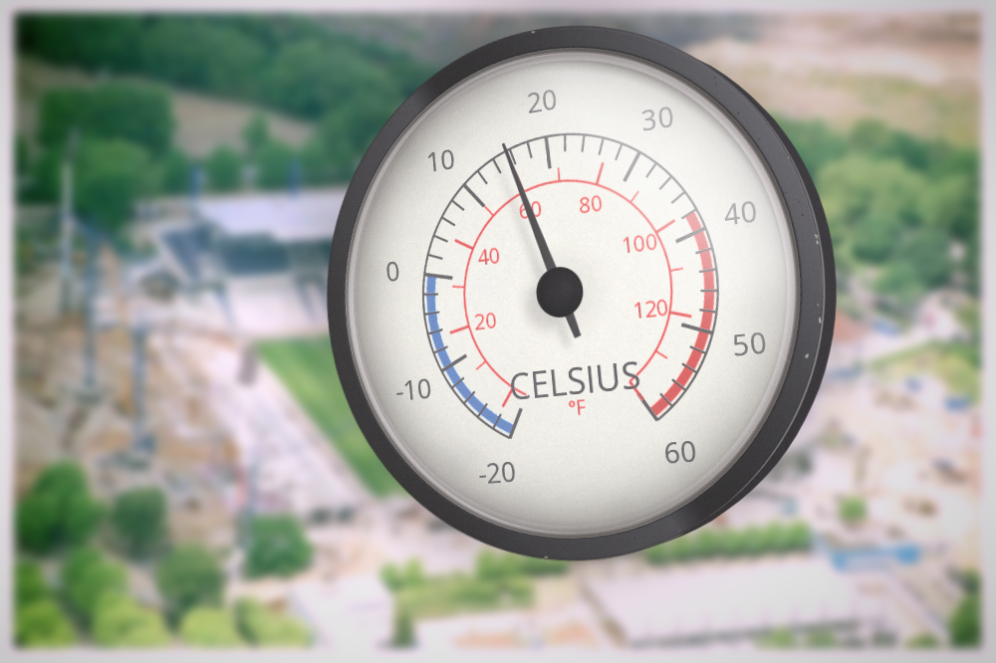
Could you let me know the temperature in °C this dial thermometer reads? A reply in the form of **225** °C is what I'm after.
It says **16** °C
